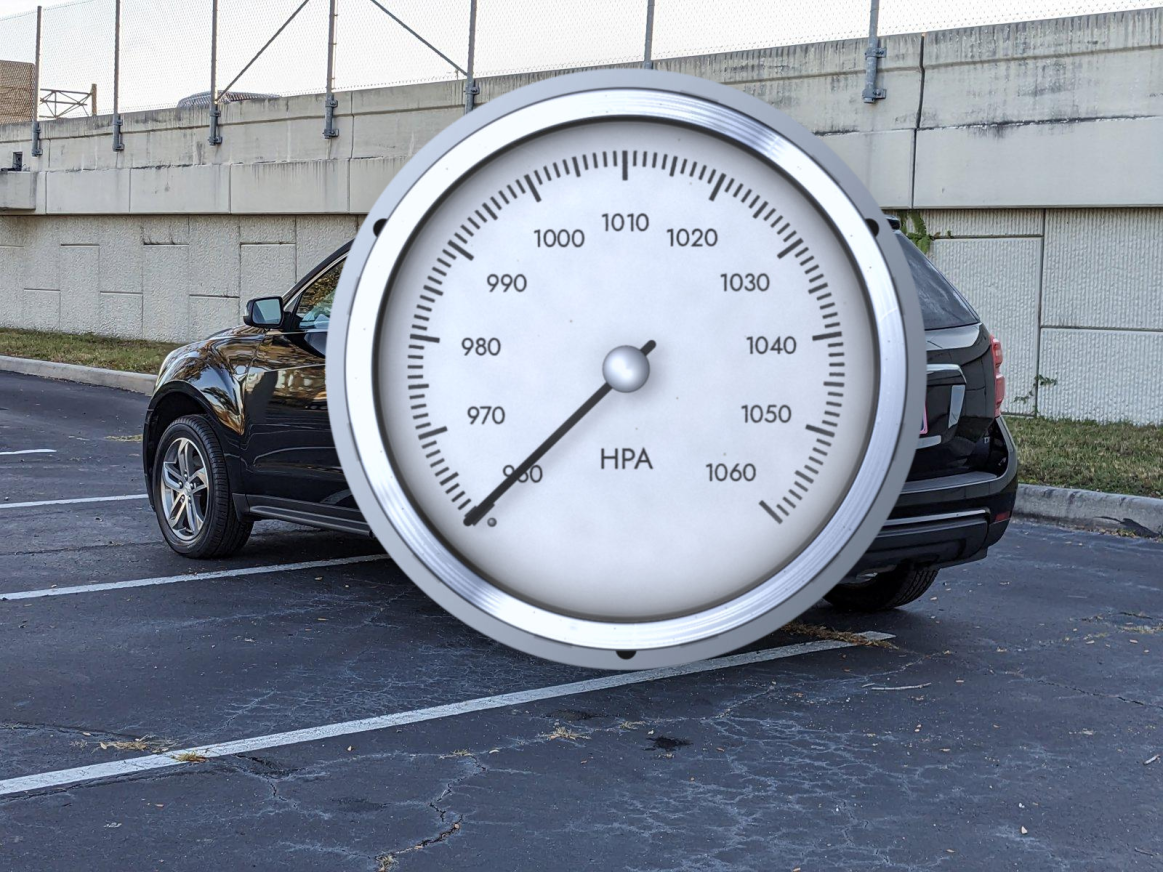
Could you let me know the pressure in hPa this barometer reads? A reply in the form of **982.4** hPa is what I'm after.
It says **960.5** hPa
